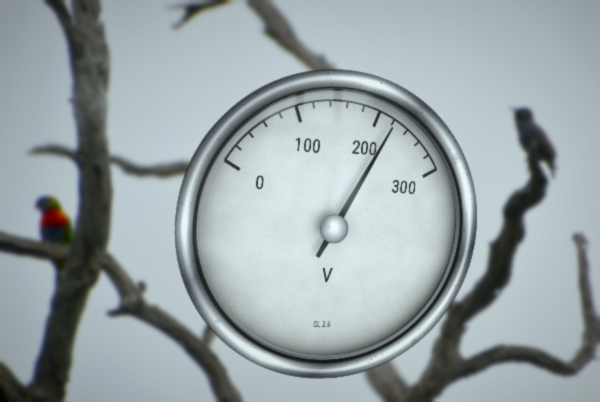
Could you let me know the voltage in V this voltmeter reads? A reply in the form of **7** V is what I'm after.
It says **220** V
